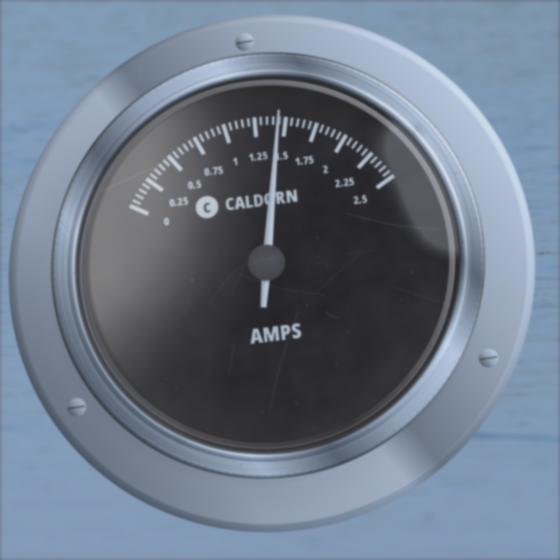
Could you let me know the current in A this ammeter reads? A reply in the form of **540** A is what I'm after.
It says **1.45** A
